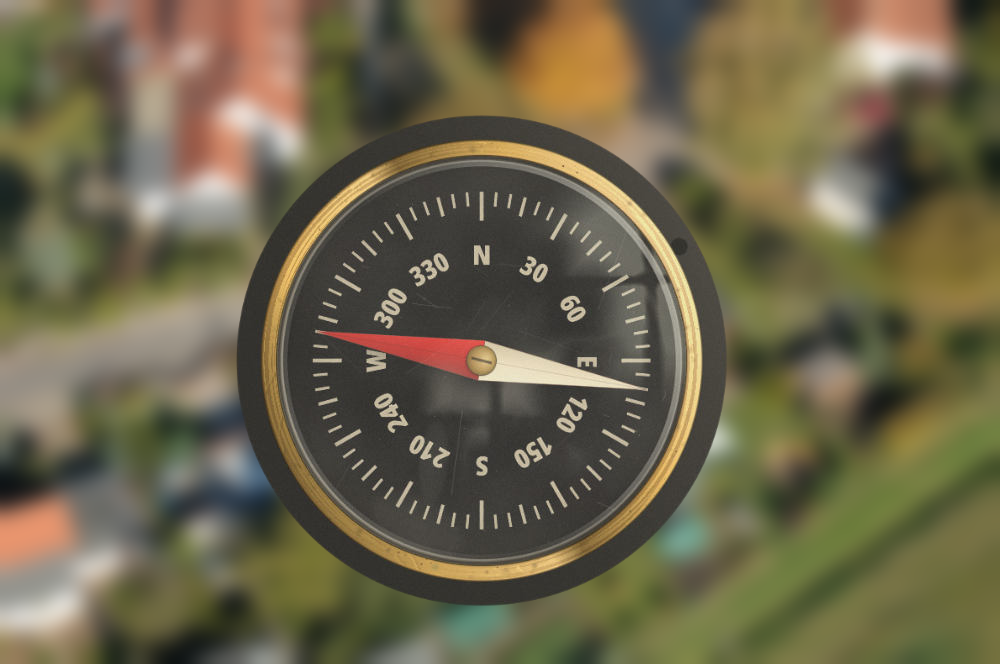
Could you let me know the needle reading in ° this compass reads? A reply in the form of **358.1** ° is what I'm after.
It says **280** °
